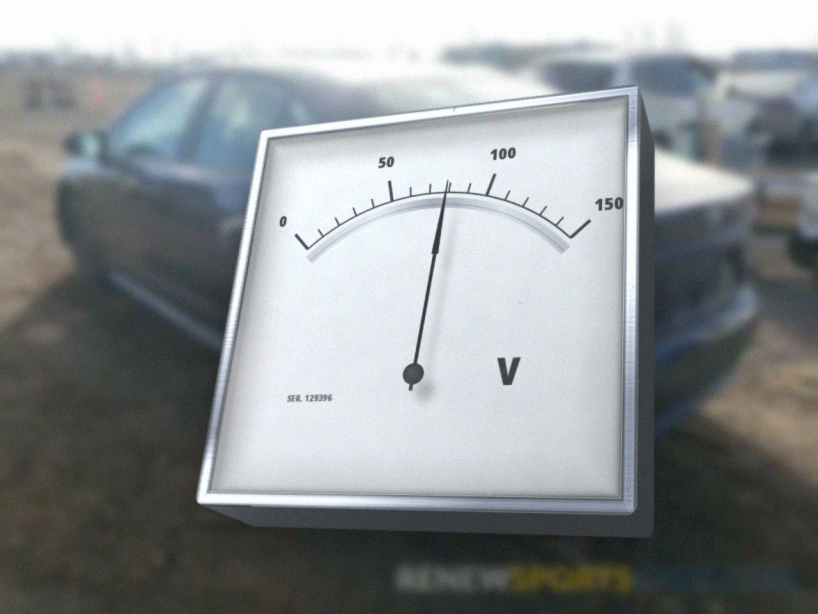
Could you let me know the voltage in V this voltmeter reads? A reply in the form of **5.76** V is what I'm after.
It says **80** V
